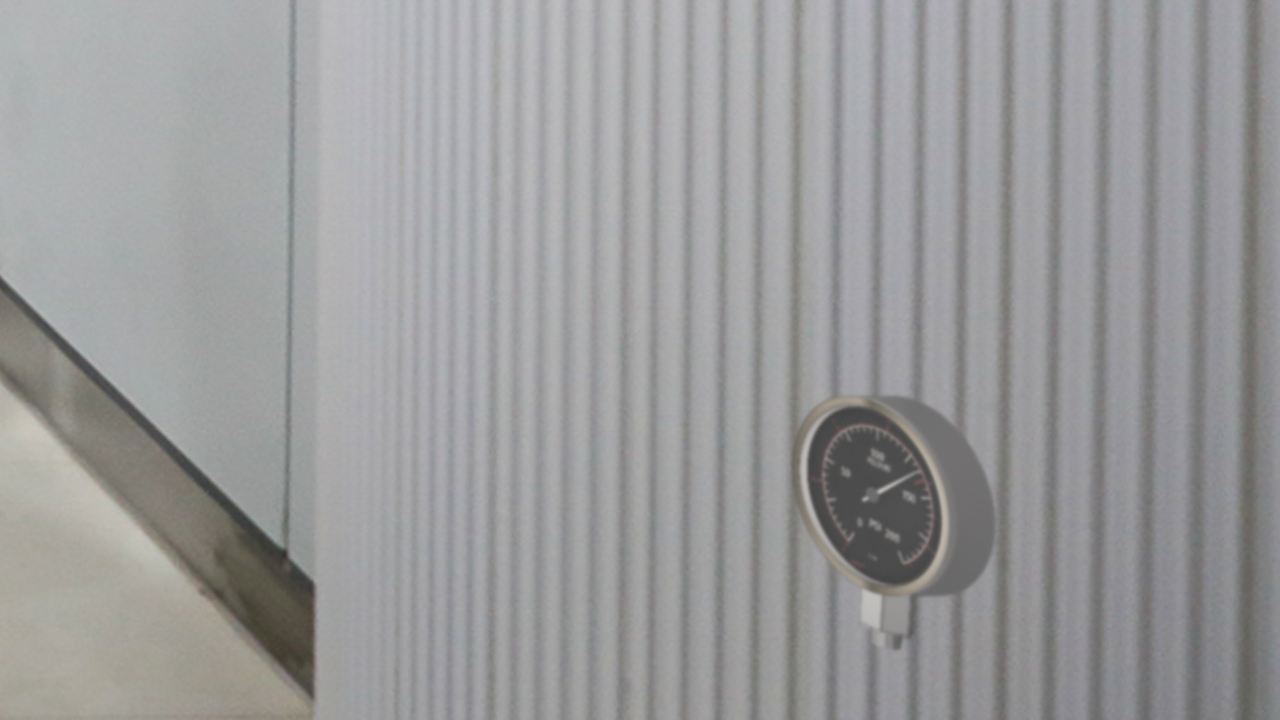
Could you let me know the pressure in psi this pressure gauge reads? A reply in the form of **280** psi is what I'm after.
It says **135** psi
